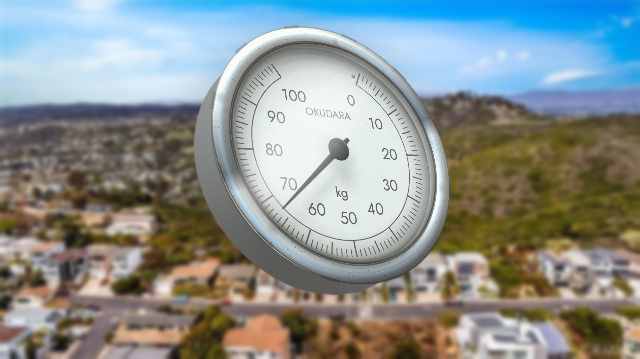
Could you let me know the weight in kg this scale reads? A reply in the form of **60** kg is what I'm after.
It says **67** kg
